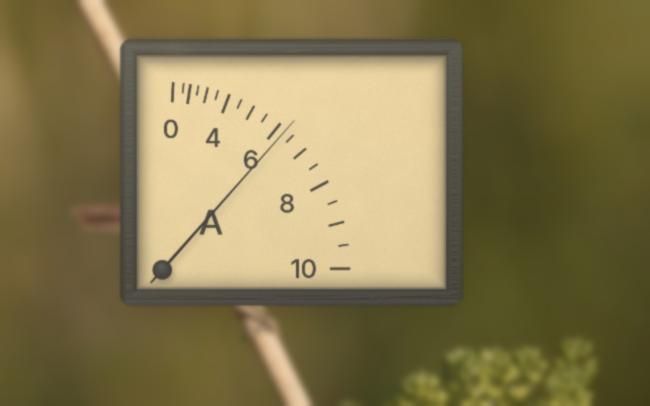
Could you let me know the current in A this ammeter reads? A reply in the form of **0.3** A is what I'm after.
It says **6.25** A
